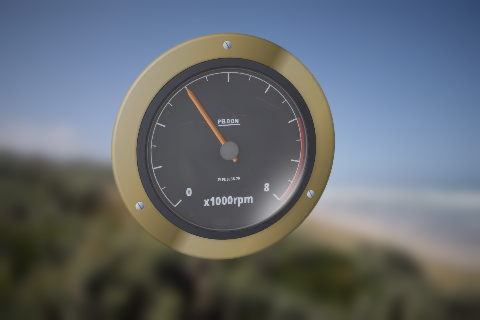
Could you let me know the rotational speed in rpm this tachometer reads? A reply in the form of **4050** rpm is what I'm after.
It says **3000** rpm
